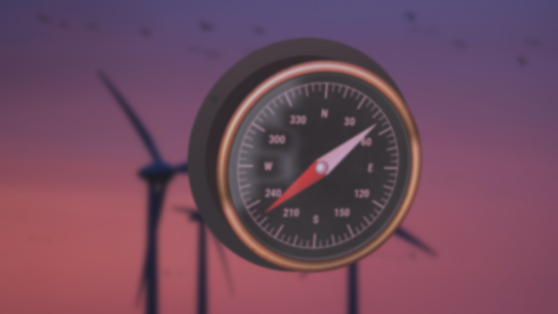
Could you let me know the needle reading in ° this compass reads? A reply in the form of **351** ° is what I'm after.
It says **230** °
